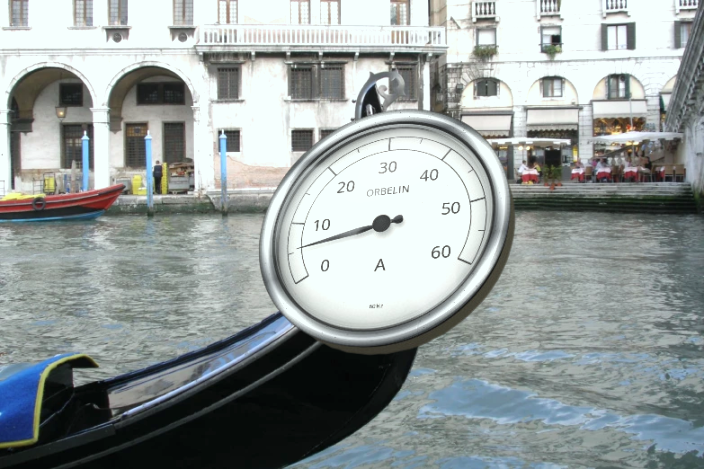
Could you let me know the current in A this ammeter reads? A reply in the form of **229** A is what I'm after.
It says **5** A
